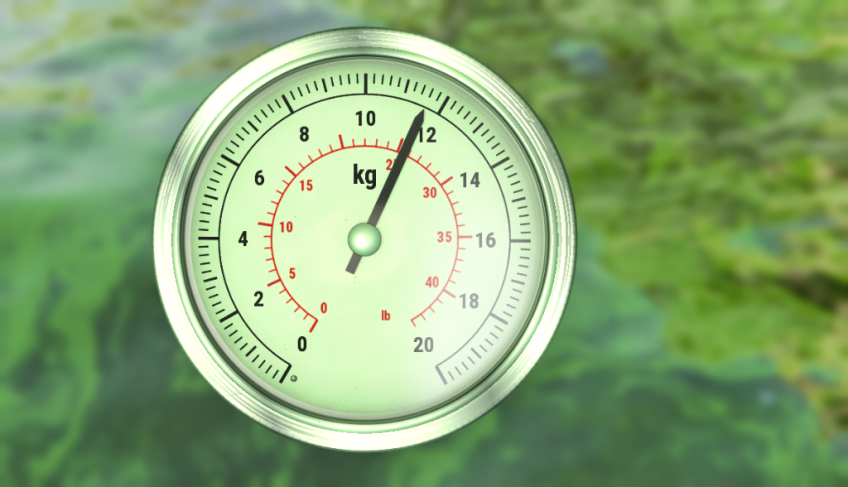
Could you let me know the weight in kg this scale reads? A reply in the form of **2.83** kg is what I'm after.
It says **11.6** kg
